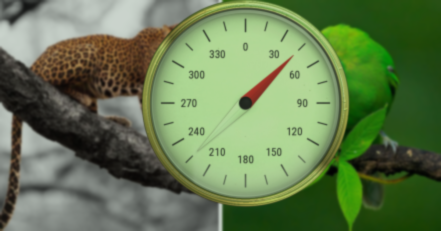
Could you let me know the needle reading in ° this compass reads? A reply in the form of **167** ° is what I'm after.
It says **45** °
